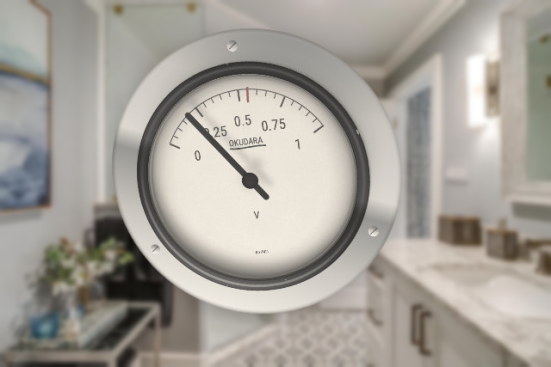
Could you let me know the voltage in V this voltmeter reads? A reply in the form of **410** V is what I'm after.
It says **0.2** V
